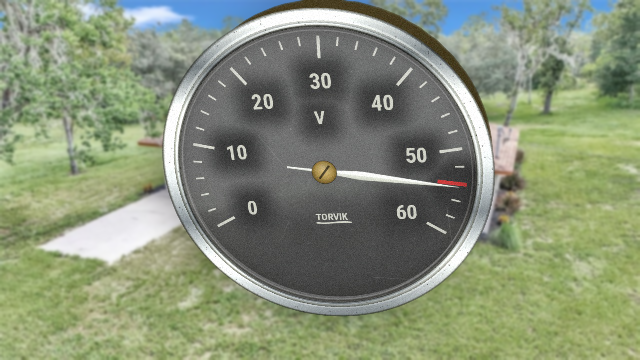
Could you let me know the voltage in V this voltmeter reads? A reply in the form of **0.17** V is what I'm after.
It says **54** V
